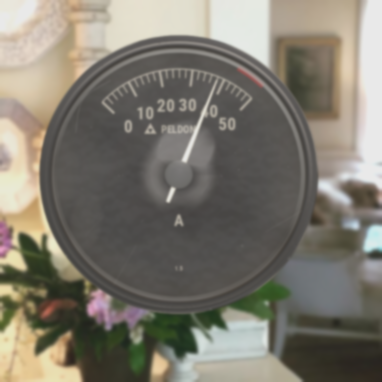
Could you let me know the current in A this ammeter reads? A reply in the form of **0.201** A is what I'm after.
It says **38** A
